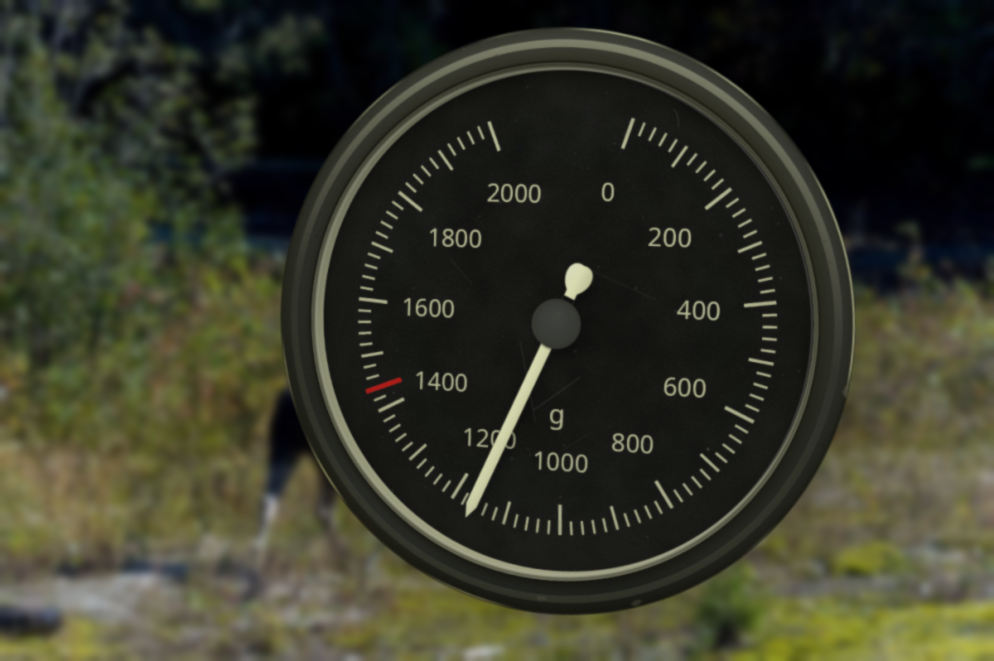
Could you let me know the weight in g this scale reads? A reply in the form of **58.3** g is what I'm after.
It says **1160** g
